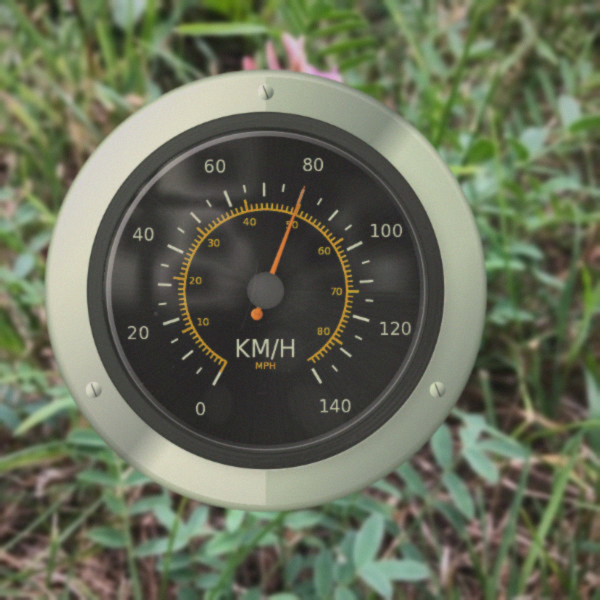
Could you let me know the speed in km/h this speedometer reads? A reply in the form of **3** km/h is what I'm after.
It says **80** km/h
